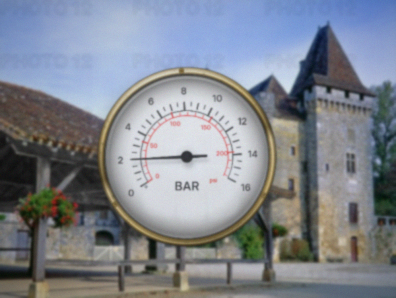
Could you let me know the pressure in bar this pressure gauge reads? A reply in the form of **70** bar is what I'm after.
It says **2** bar
